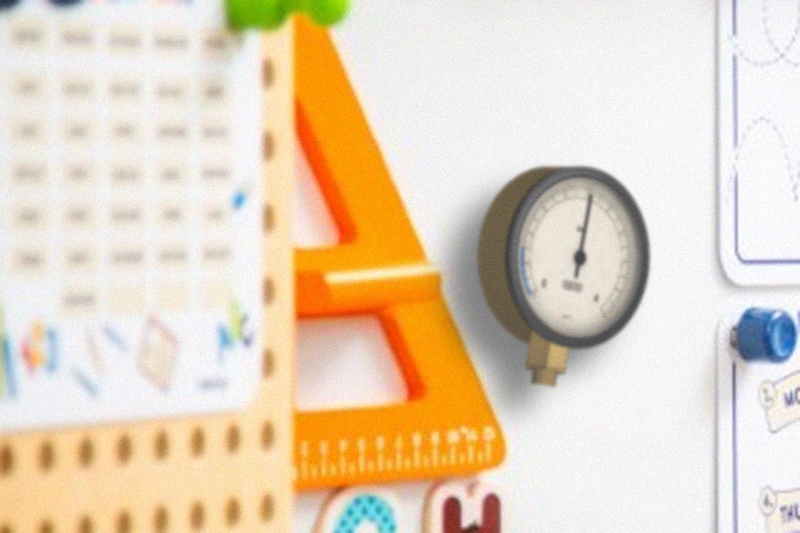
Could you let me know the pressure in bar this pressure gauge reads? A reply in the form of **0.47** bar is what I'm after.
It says **2** bar
